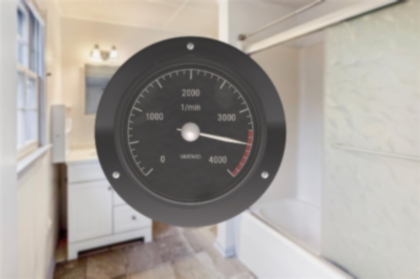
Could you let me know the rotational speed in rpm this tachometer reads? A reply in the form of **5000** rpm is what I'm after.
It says **3500** rpm
